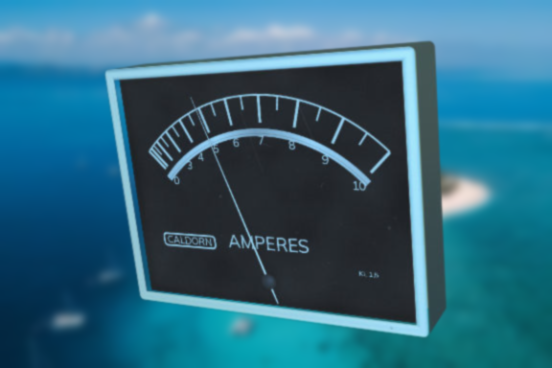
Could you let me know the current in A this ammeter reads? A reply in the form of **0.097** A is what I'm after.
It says **5** A
